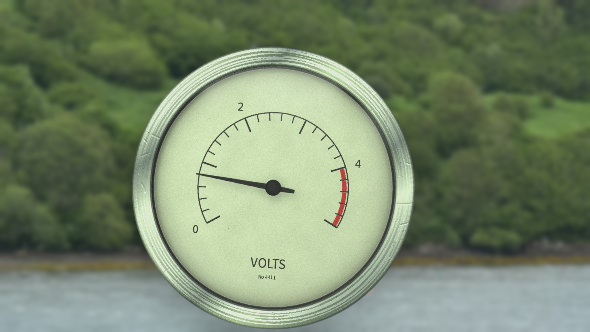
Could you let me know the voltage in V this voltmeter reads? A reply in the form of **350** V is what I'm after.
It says **0.8** V
